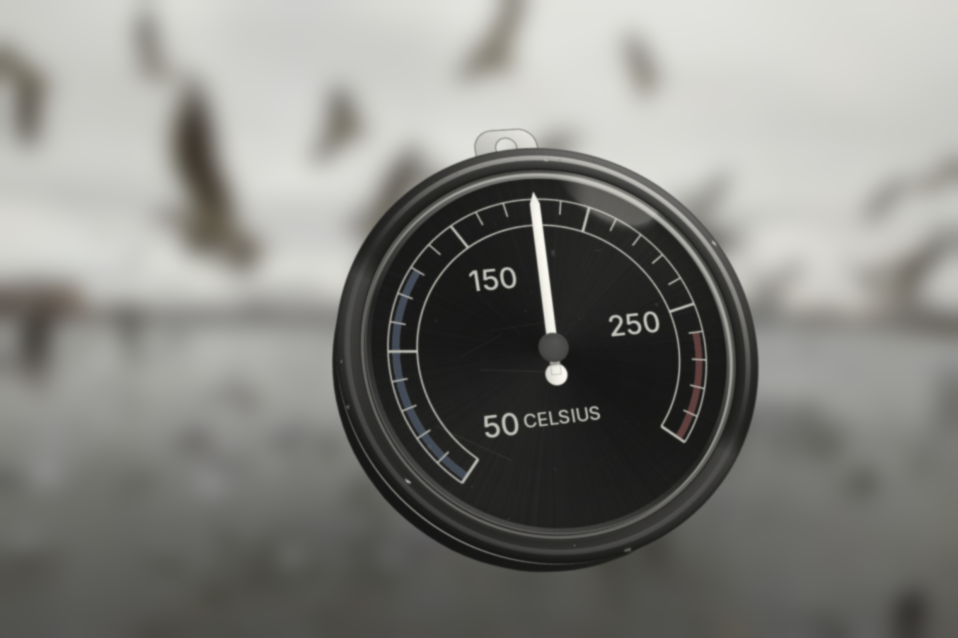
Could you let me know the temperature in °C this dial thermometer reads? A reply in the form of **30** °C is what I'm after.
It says **180** °C
